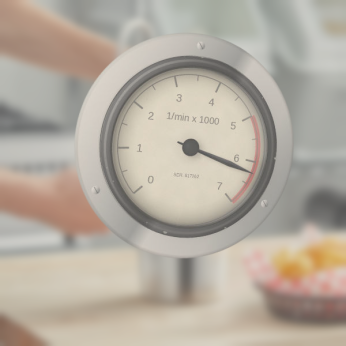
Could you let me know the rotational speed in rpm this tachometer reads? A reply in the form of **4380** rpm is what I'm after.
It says **6250** rpm
